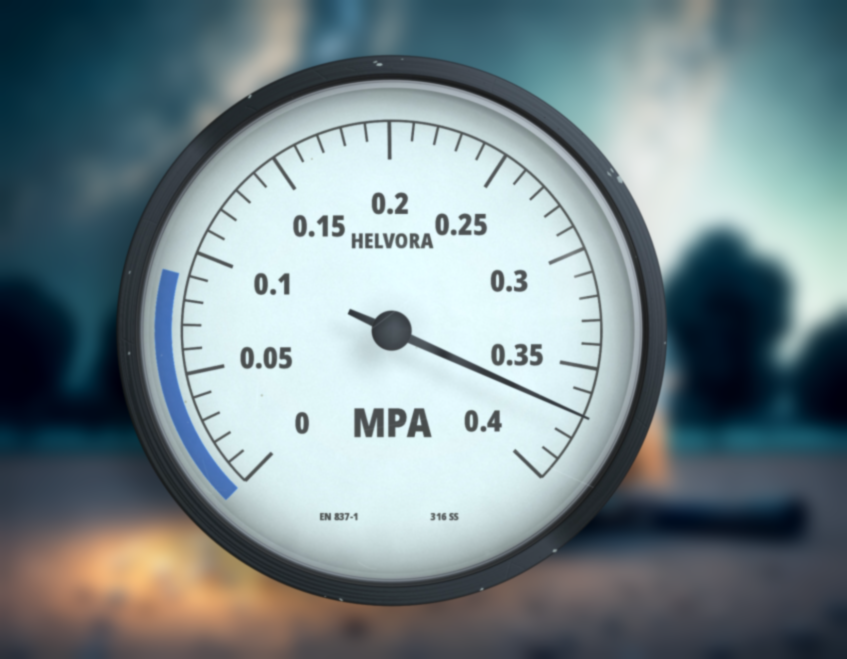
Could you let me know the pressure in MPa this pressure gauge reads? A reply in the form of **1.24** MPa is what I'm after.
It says **0.37** MPa
